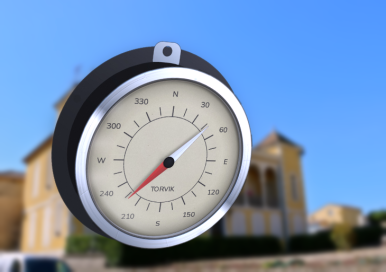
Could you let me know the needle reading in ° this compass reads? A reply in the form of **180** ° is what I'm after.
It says **225** °
